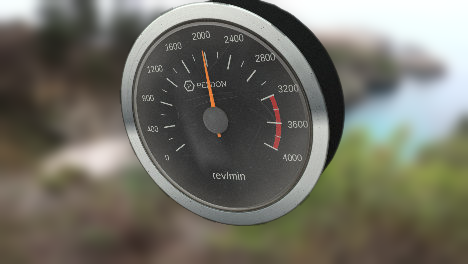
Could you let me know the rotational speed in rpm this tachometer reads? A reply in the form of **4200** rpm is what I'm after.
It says **2000** rpm
